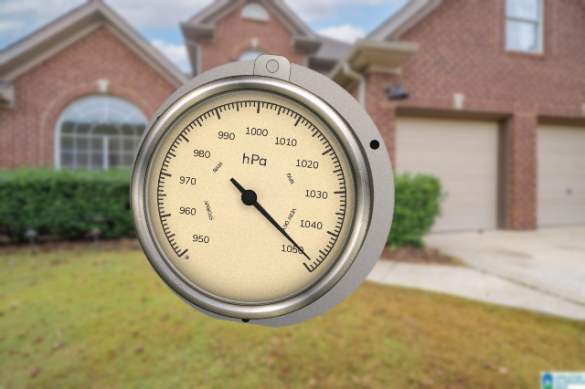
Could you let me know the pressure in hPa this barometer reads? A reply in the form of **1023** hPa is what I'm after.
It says **1048** hPa
